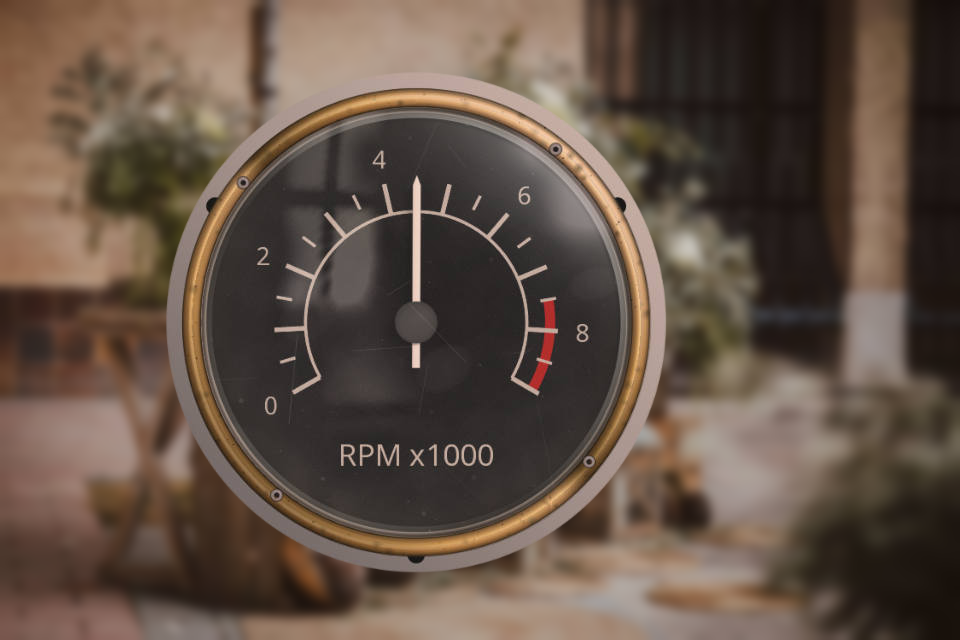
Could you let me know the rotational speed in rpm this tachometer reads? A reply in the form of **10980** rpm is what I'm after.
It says **4500** rpm
